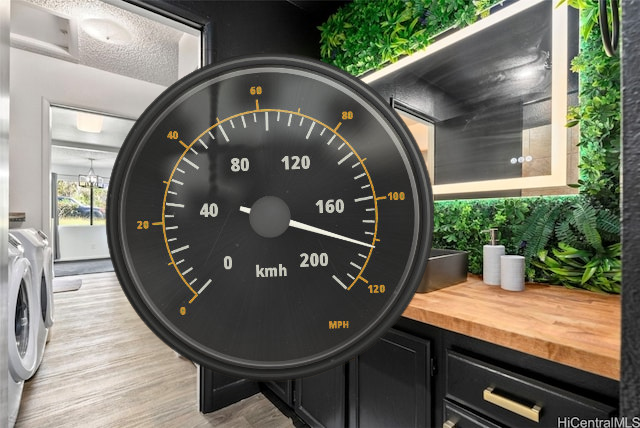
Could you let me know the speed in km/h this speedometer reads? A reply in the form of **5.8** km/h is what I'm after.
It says **180** km/h
